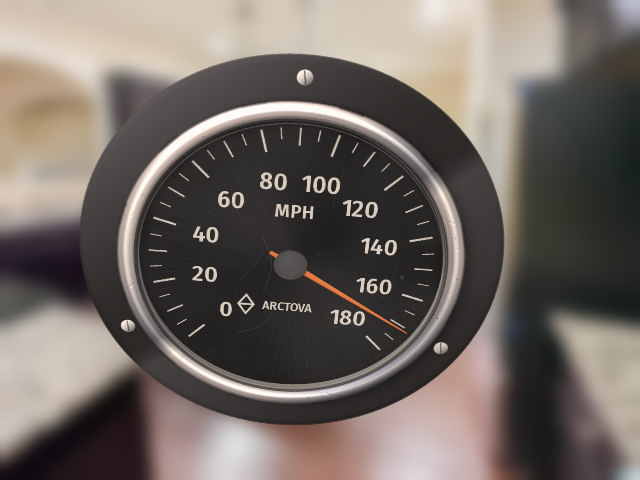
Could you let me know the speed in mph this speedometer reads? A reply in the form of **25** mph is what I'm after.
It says **170** mph
